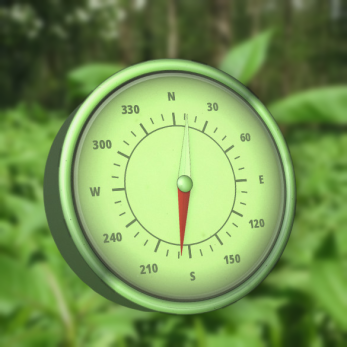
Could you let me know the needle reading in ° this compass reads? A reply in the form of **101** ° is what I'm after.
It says **190** °
